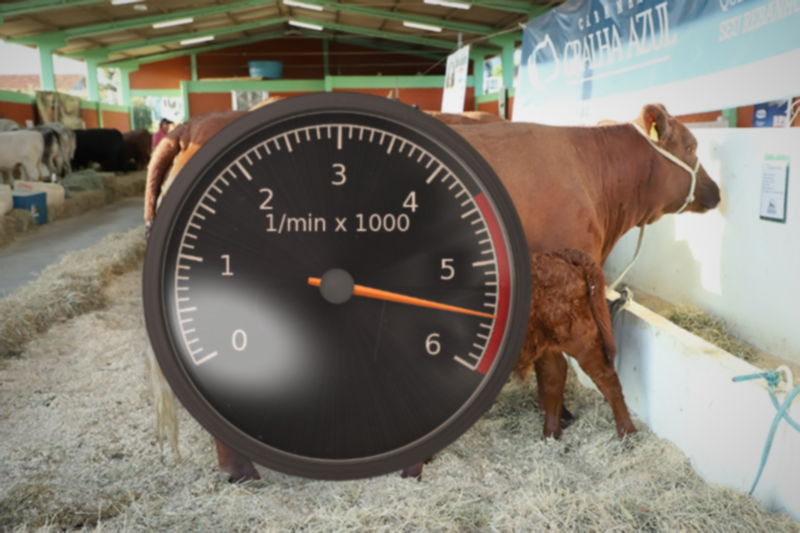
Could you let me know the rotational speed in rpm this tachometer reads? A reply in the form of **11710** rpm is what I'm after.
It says **5500** rpm
